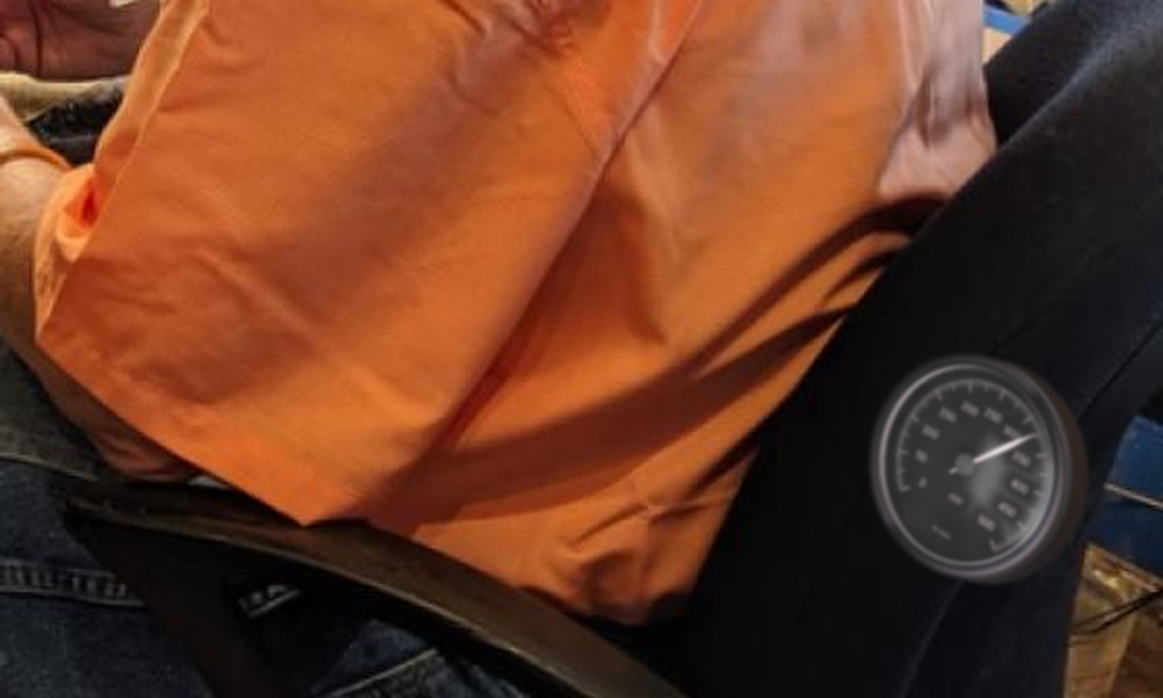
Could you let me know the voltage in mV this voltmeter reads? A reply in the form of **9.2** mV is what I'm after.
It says **325** mV
